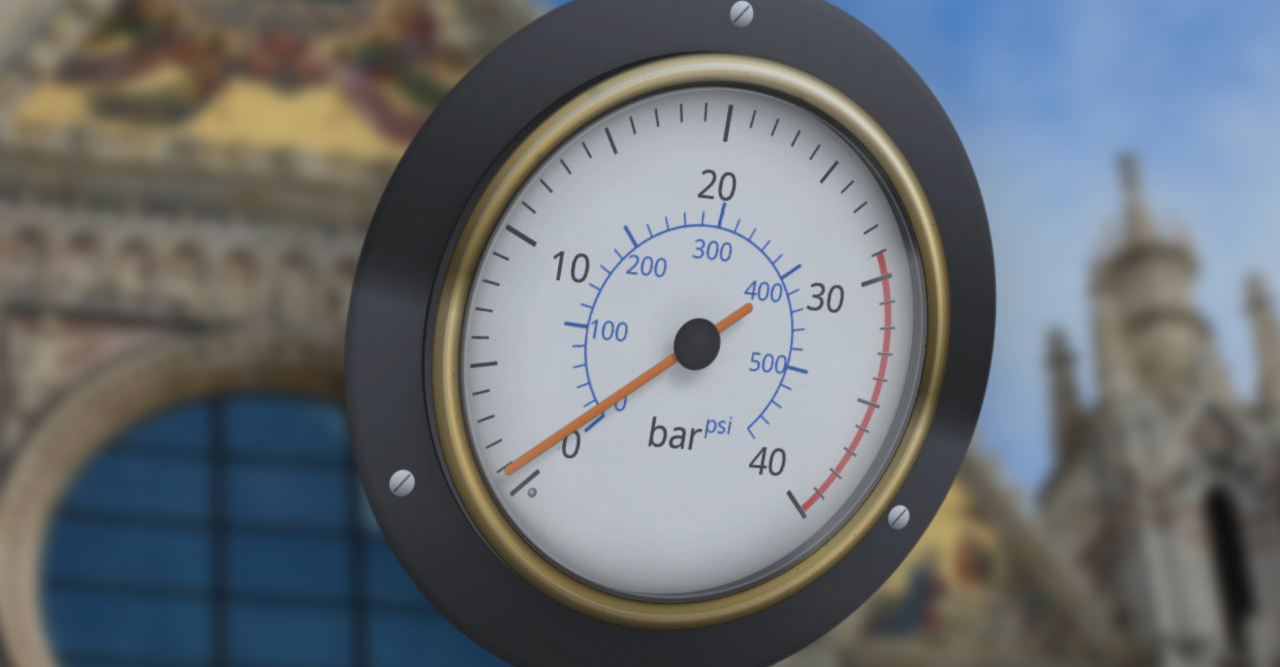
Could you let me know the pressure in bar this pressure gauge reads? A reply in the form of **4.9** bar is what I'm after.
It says **1** bar
